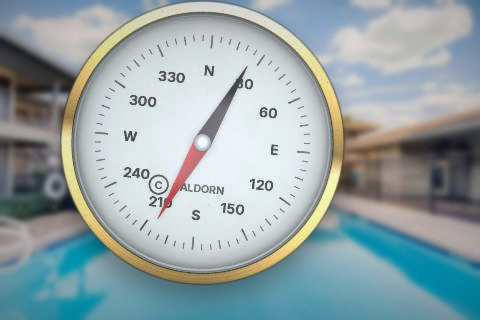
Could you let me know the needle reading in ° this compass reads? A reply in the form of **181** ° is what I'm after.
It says **205** °
